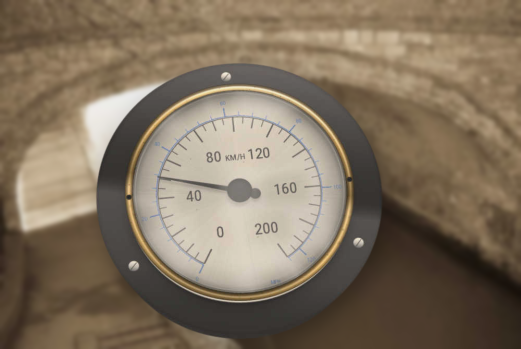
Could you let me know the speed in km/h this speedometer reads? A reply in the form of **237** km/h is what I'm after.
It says **50** km/h
